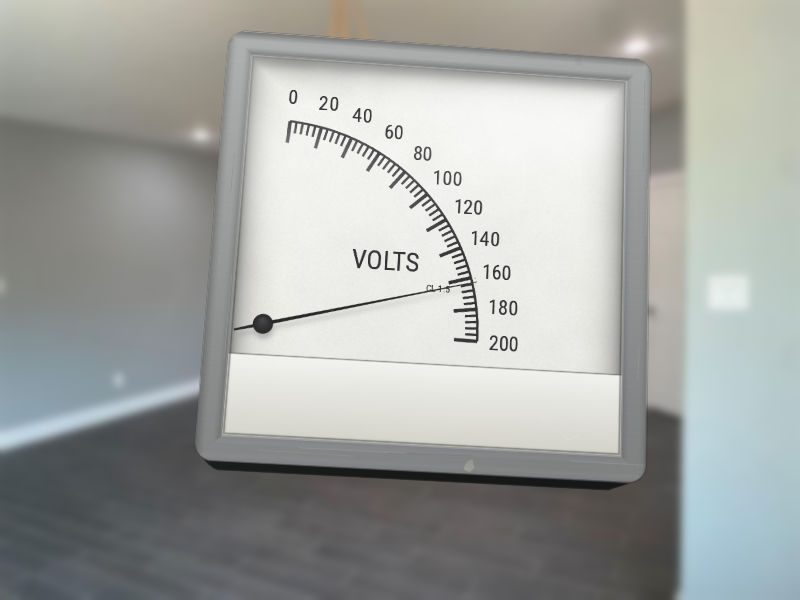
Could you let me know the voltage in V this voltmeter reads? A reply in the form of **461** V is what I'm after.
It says **164** V
